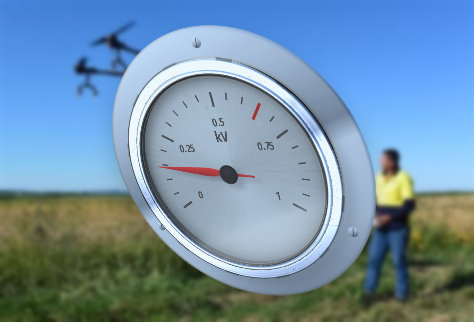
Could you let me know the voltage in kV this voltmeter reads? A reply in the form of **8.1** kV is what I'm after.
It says **0.15** kV
